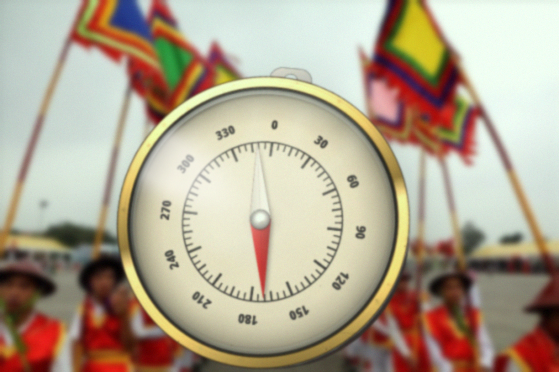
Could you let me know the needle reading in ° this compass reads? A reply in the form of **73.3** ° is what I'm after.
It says **170** °
